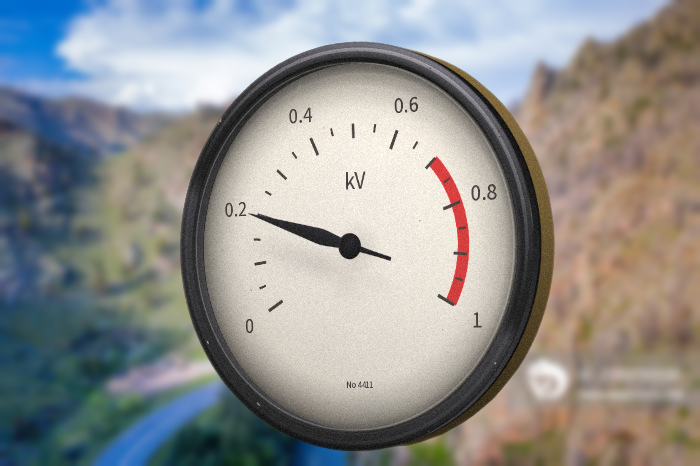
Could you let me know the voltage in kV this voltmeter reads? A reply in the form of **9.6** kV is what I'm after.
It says **0.2** kV
